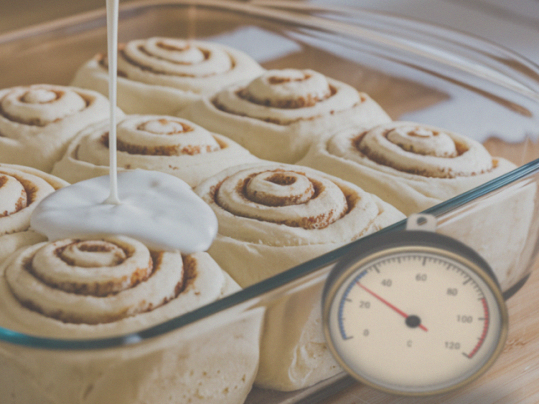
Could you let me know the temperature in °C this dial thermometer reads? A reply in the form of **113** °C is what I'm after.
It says **30** °C
